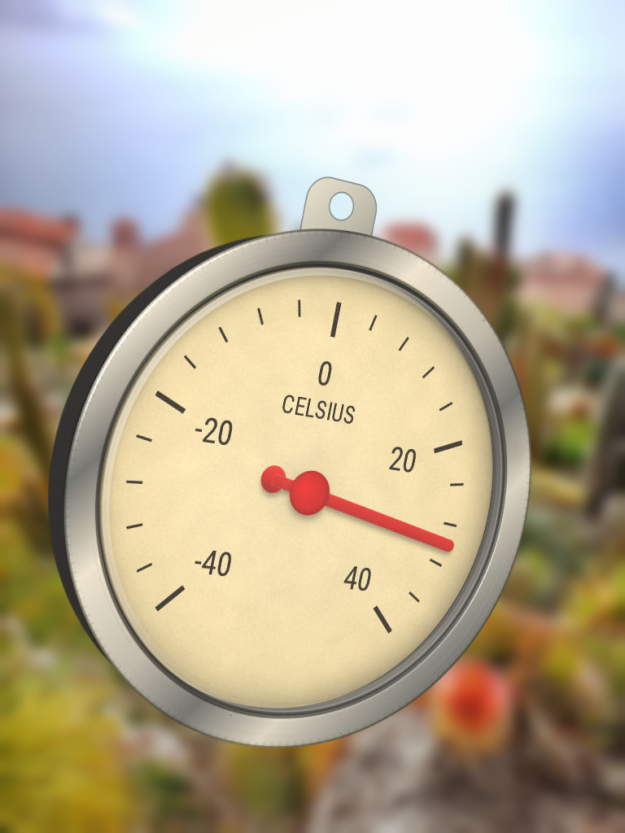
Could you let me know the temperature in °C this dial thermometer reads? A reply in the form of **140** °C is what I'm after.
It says **30** °C
